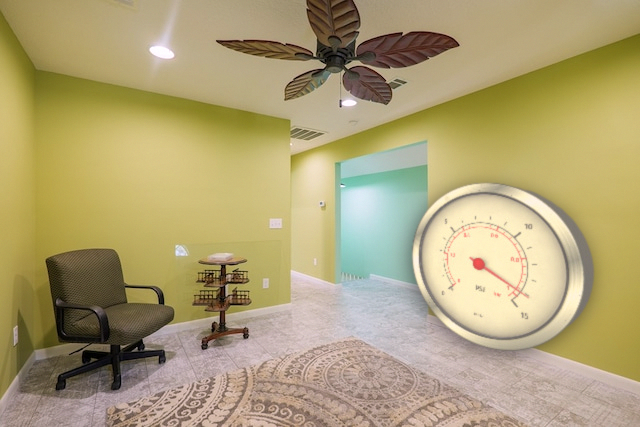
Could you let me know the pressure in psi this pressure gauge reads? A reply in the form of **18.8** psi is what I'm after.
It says **14** psi
